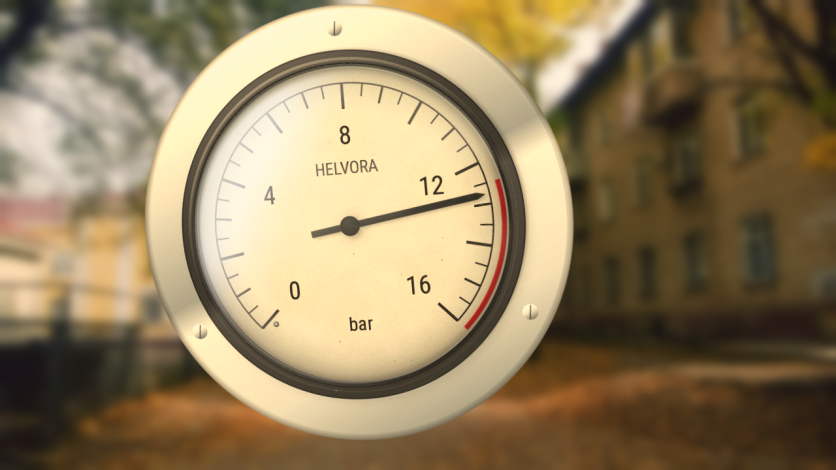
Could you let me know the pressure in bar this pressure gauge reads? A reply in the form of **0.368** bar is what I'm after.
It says **12.75** bar
